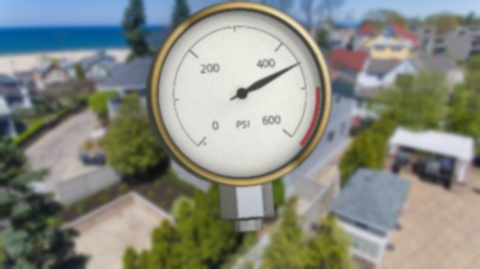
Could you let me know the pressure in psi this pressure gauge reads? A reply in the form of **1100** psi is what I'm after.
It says **450** psi
